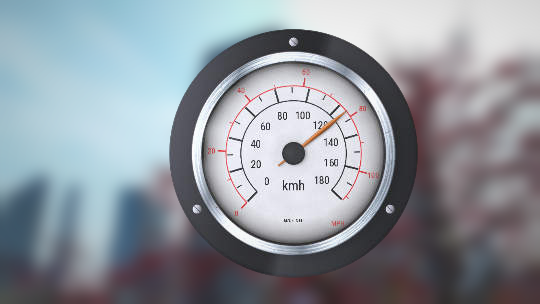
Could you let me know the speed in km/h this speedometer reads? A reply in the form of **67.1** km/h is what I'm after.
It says **125** km/h
